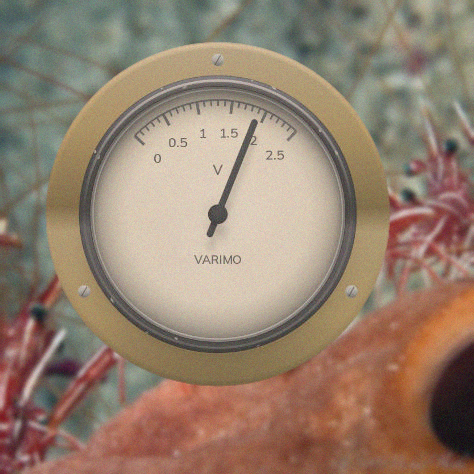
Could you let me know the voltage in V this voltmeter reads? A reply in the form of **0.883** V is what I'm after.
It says **1.9** V
